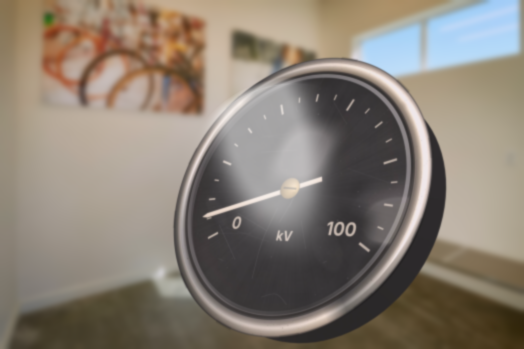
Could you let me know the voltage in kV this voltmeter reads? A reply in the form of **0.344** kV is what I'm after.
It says **5** kV
